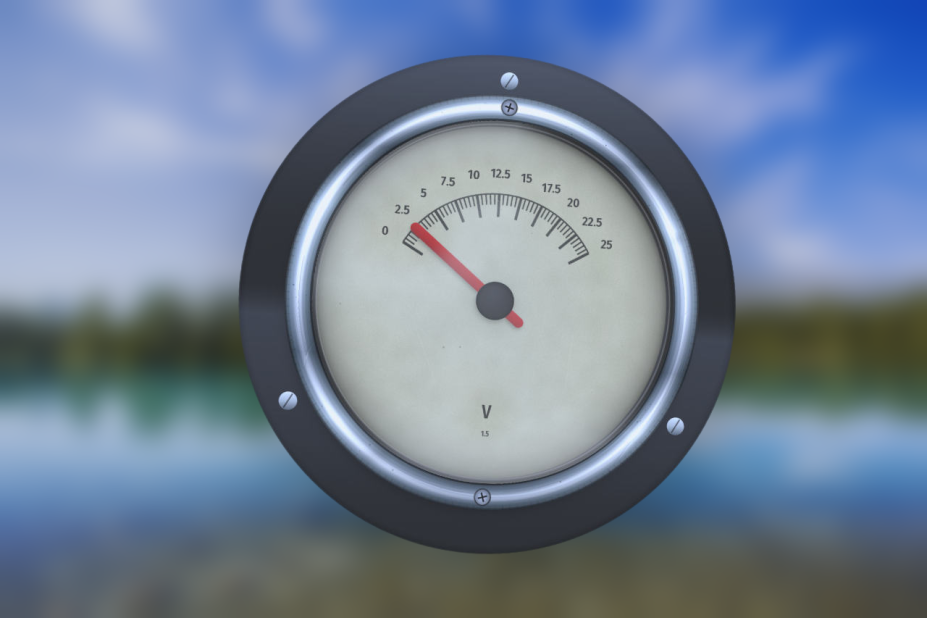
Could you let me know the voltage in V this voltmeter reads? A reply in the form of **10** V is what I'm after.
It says **2** V
